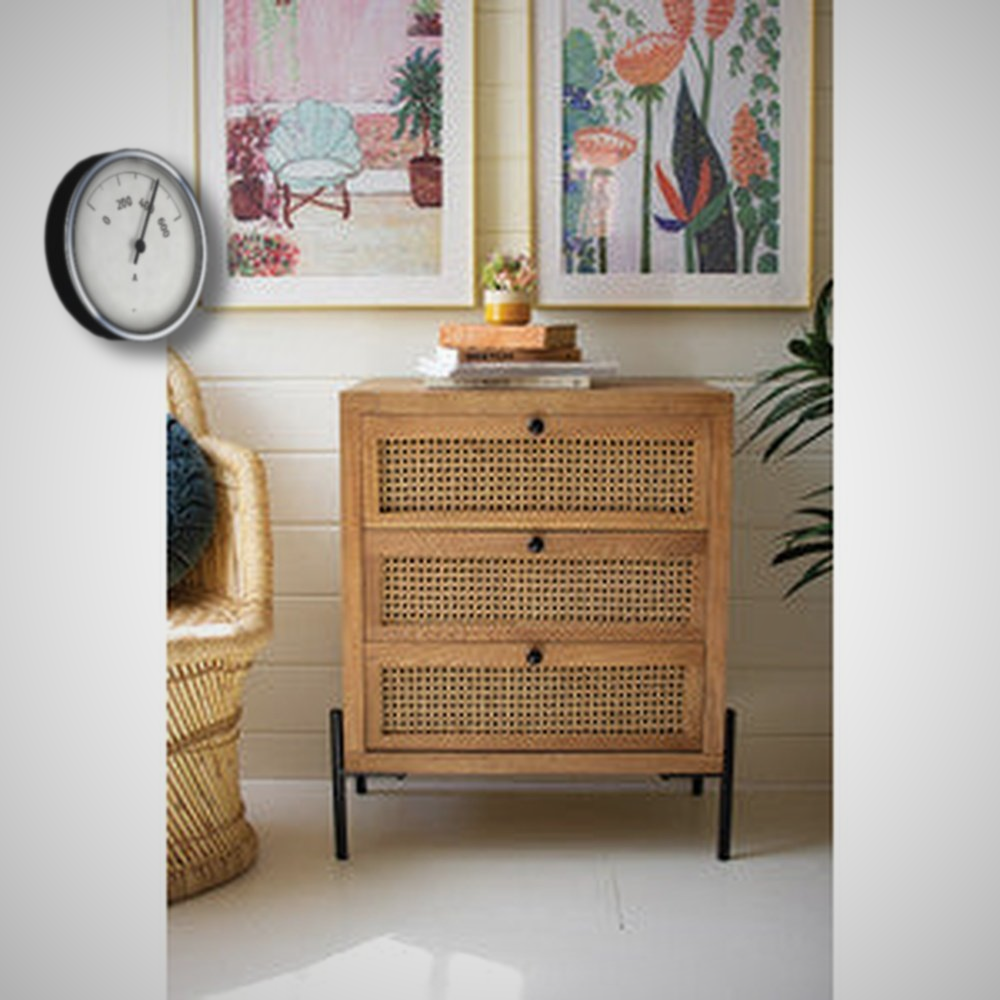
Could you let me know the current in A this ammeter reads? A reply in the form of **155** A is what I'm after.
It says **400** A
